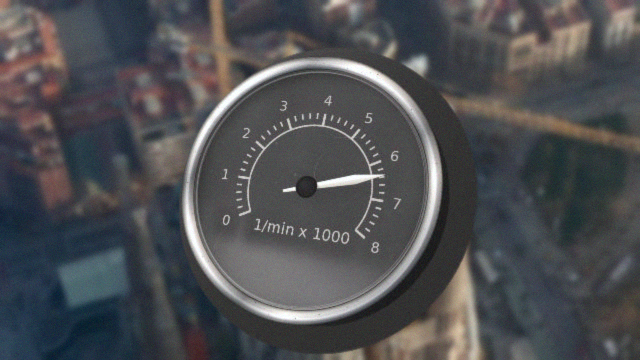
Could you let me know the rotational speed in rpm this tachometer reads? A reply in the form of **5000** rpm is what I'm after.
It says **6400** rpm
